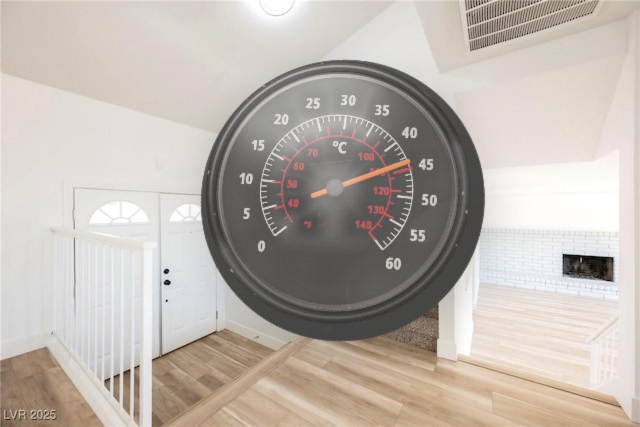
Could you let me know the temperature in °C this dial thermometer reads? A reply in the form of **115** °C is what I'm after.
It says **44** °C
